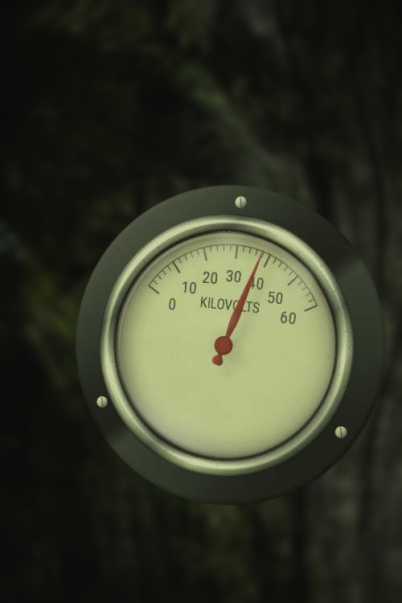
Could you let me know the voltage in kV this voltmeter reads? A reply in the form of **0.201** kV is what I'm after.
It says **38** kV
